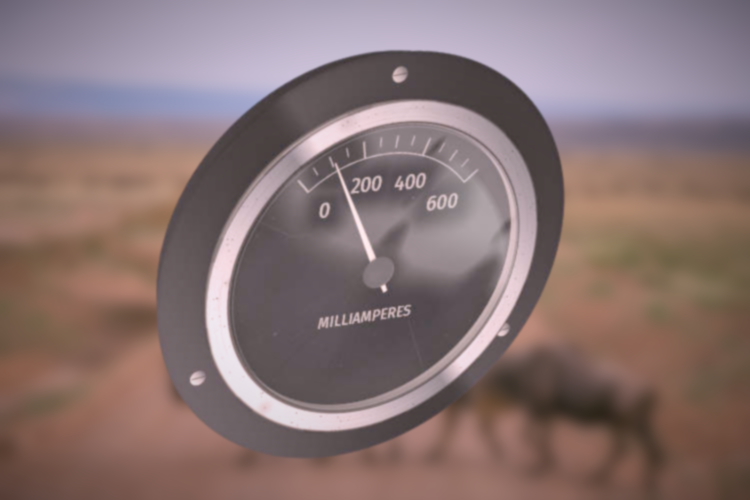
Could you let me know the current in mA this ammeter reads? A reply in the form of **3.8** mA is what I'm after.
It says **100** mA
